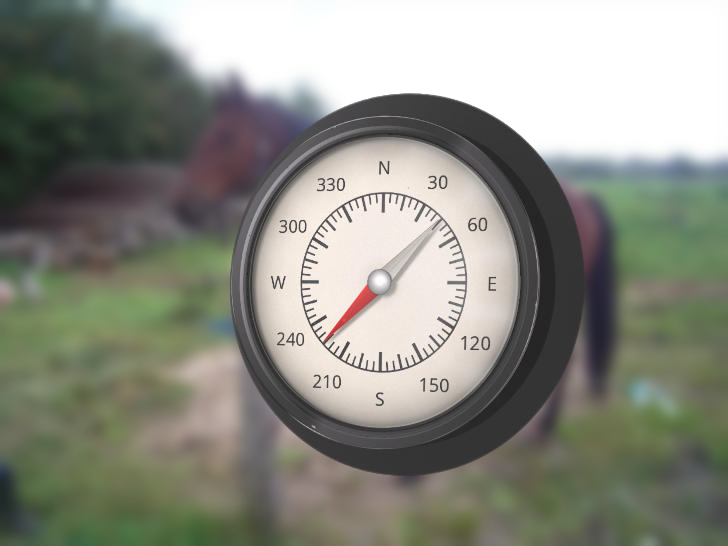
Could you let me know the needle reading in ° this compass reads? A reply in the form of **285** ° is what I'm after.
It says **225** °
